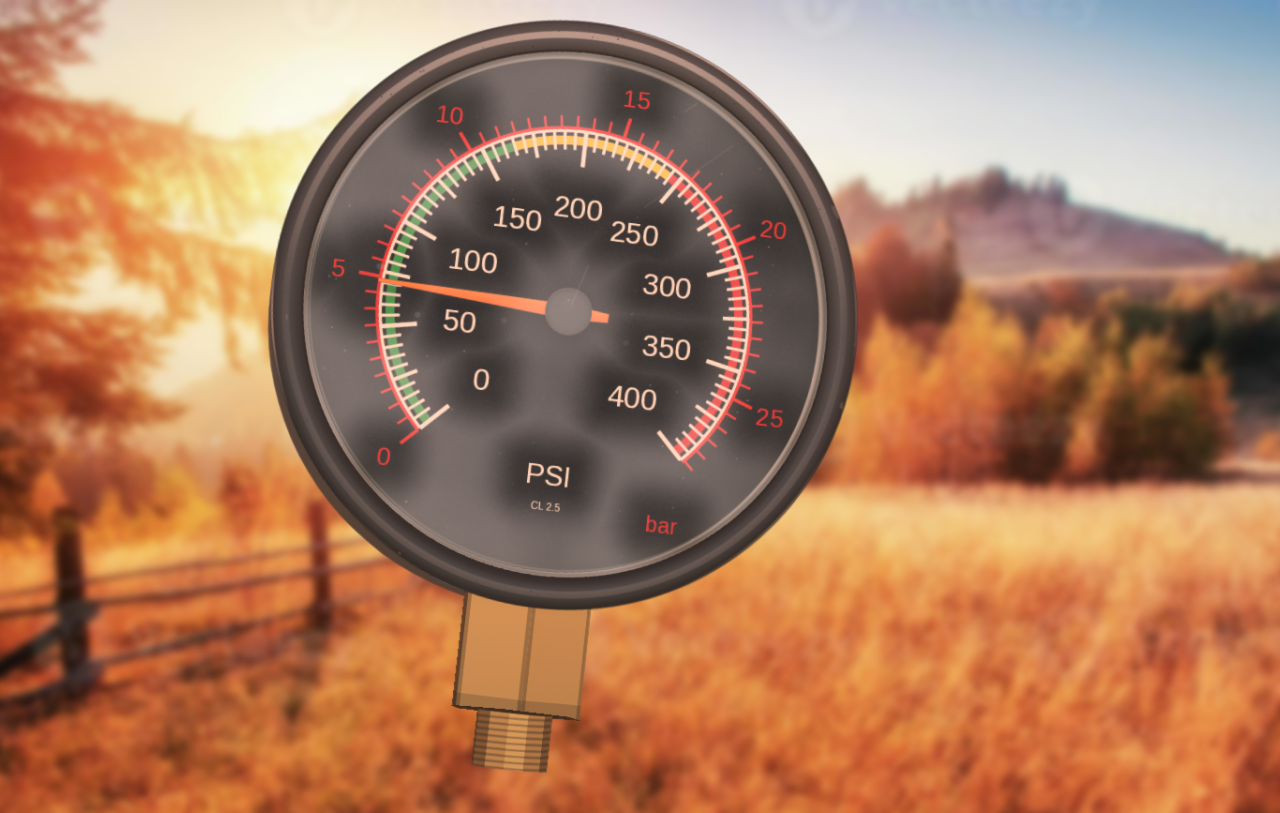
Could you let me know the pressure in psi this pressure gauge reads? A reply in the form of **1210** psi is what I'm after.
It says **70** psi
